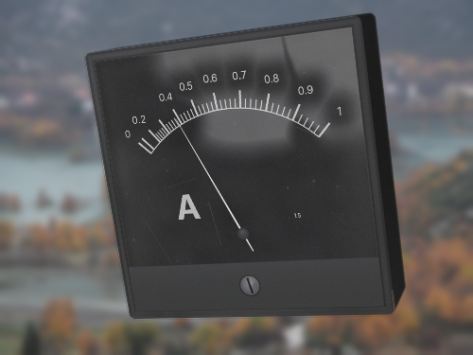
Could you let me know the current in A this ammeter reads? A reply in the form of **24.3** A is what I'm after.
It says **0.4** A
